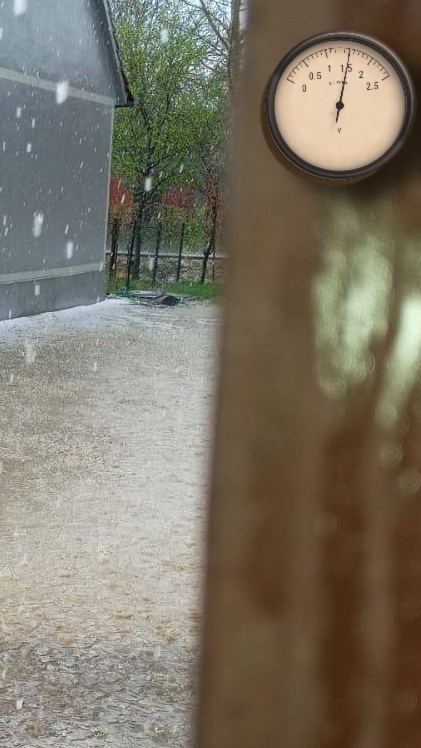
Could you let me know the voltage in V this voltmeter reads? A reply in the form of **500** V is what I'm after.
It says **1.5** V
